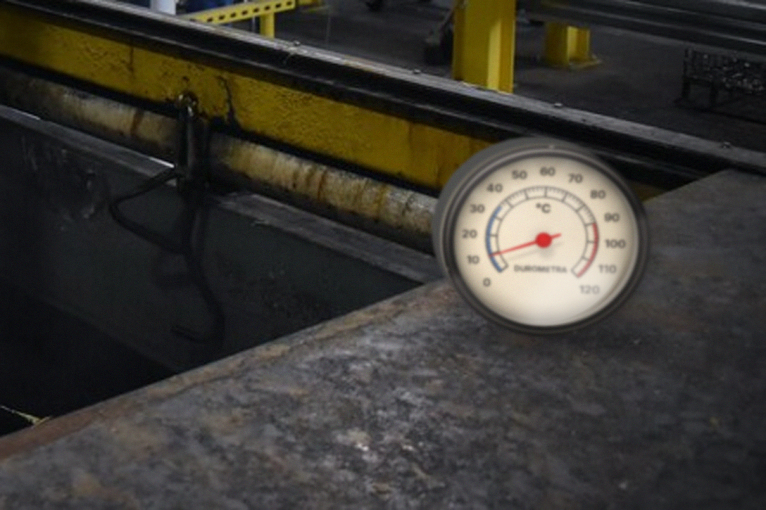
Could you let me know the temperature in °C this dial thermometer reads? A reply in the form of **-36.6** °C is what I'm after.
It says **10** °C
